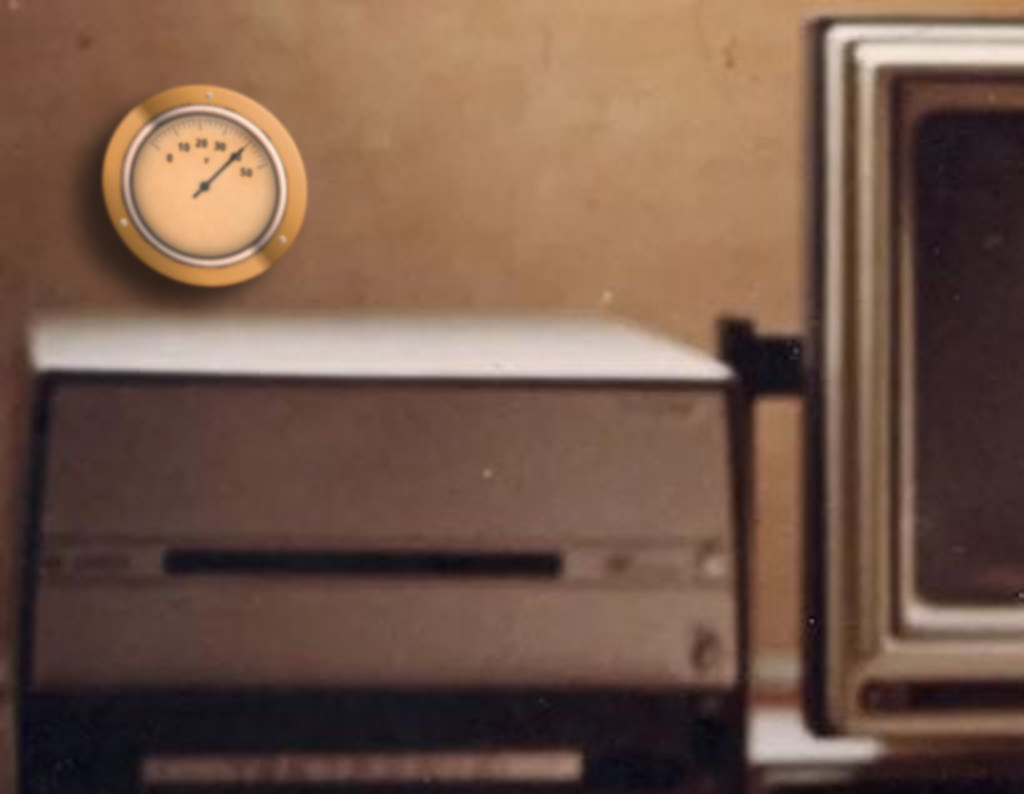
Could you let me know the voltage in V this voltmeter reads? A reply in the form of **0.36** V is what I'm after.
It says **40** V
